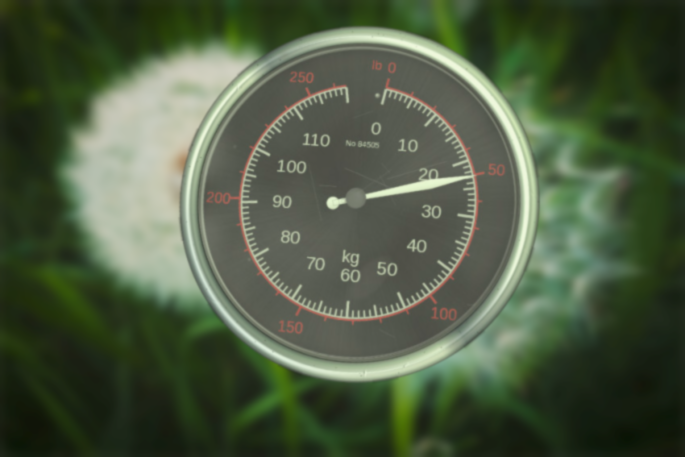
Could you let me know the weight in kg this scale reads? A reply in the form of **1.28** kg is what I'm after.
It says **23** kg
